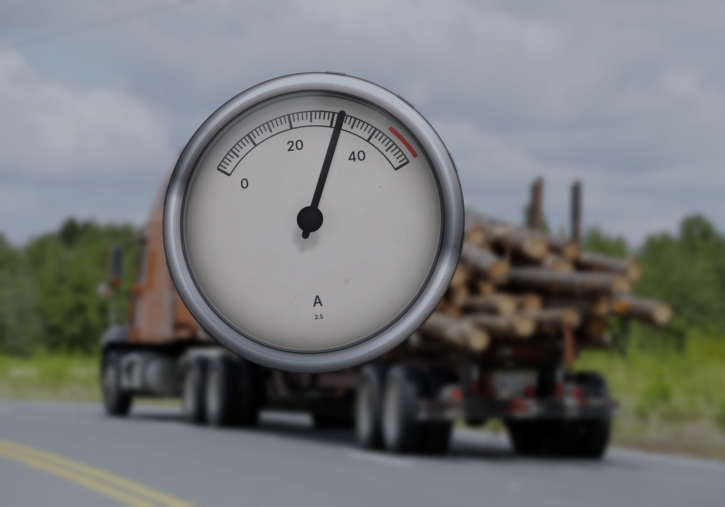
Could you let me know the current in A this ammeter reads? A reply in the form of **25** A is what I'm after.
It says **32** A
